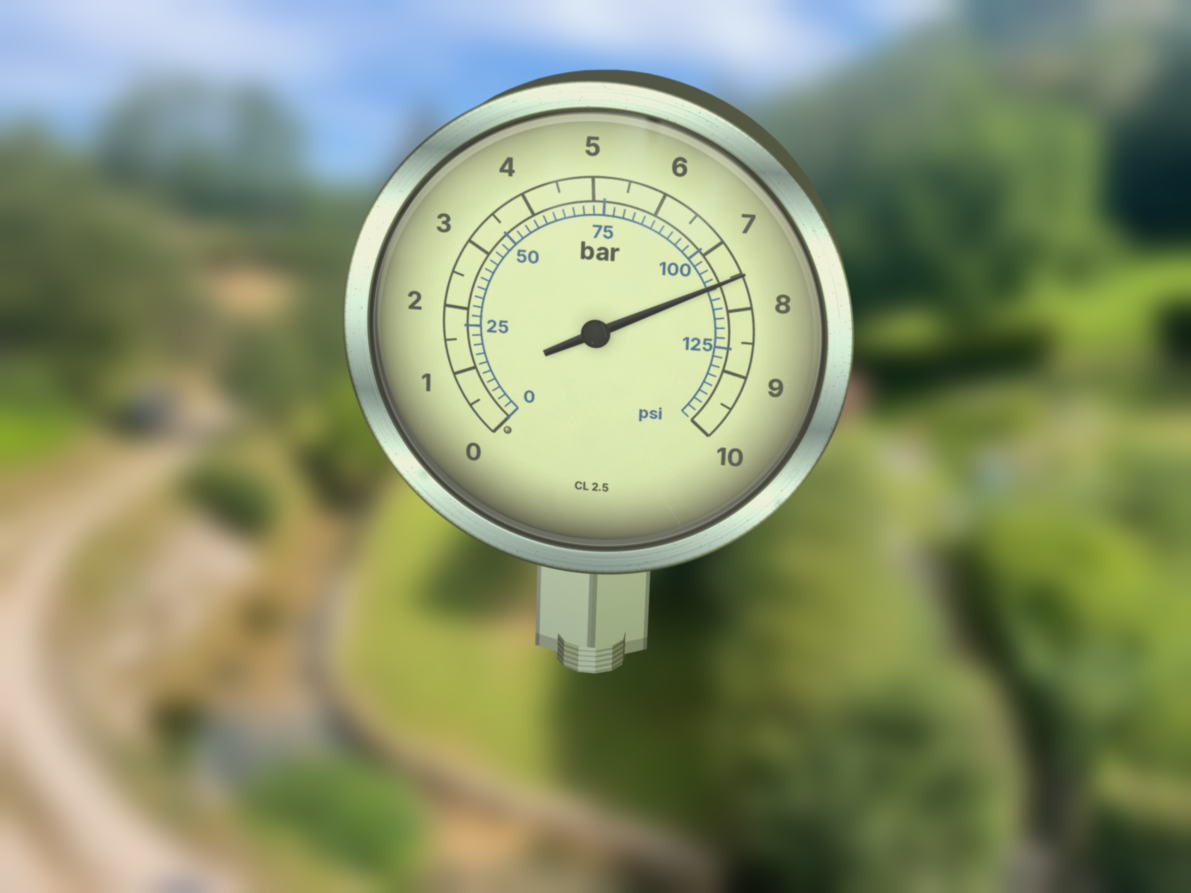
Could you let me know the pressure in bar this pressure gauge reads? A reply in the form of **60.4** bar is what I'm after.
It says **7.5** bar
